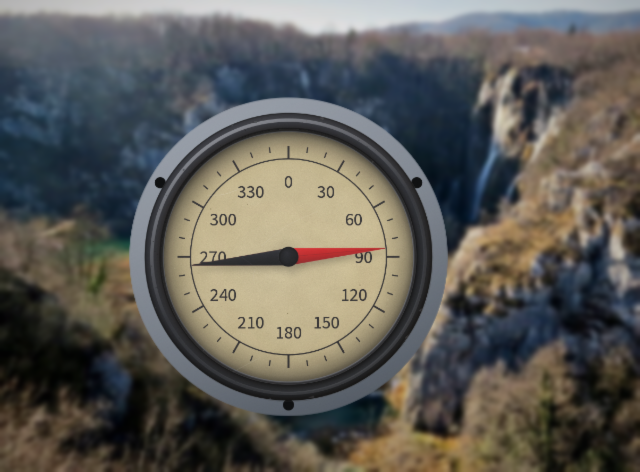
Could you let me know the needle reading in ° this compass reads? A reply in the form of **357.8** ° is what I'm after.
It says **85** °
